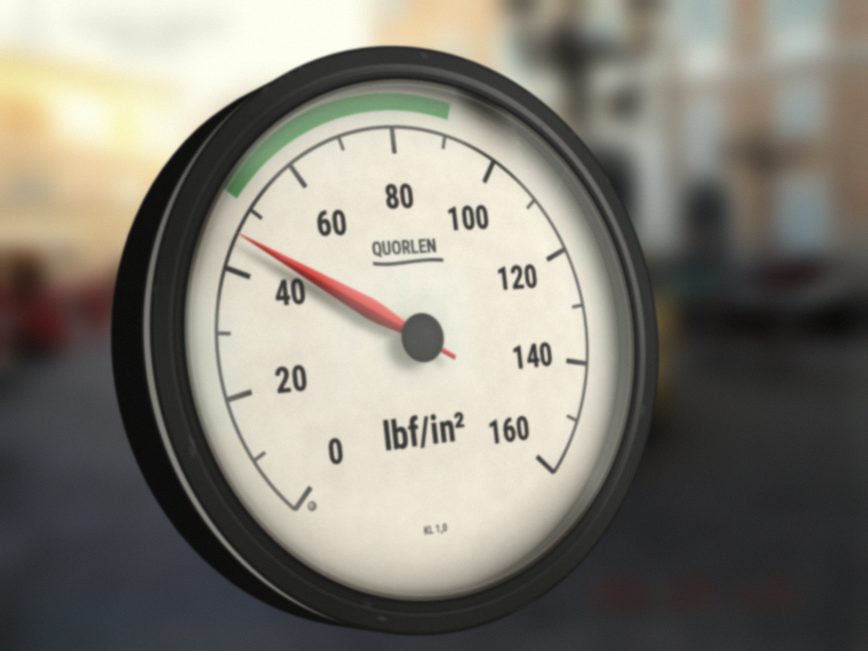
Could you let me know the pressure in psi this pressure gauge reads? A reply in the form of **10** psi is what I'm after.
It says **45** psi
